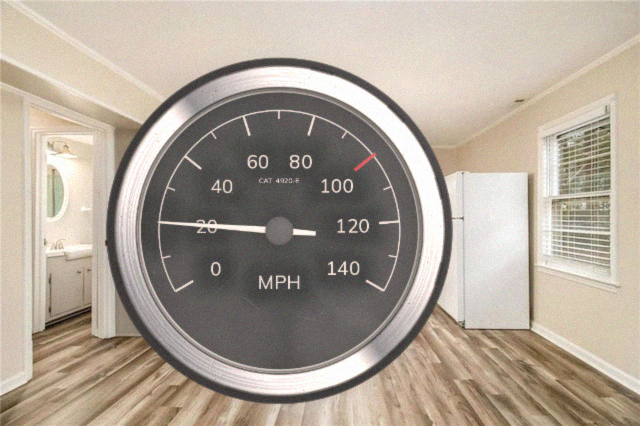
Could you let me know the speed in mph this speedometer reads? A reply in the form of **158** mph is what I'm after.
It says **20** mph
